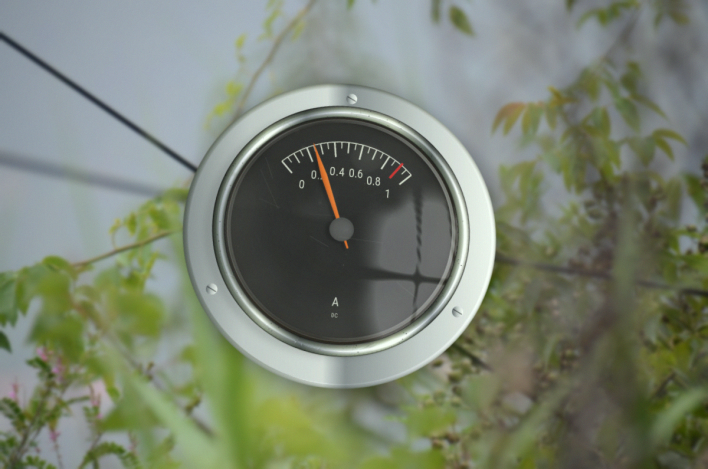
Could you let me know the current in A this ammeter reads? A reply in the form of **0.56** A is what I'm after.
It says **0.25** A
